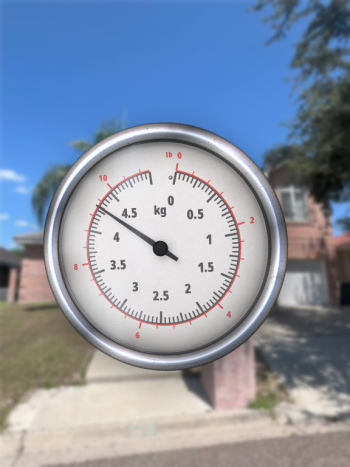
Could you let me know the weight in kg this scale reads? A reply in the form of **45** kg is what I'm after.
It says **4.3** kg
